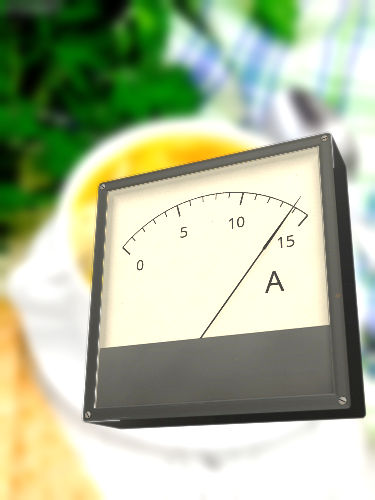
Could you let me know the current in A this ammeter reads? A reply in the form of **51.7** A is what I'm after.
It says **14** A
